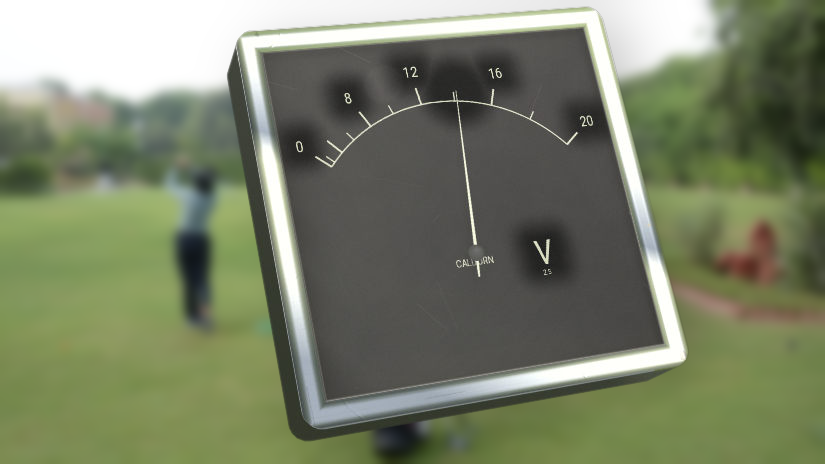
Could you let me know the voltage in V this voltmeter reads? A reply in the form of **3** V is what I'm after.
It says **14** V
